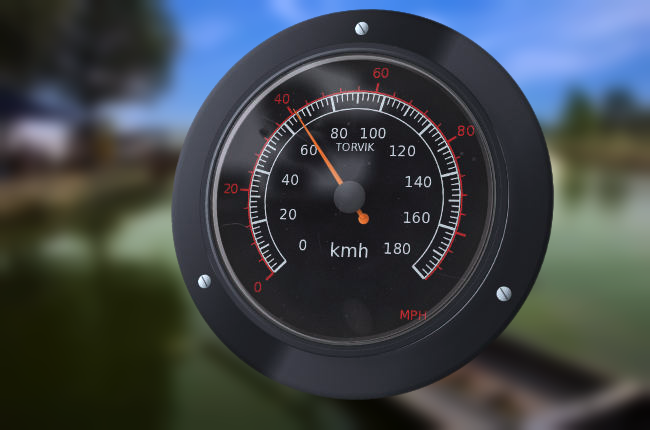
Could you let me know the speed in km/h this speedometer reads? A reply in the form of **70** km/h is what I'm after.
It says **66** km/h
